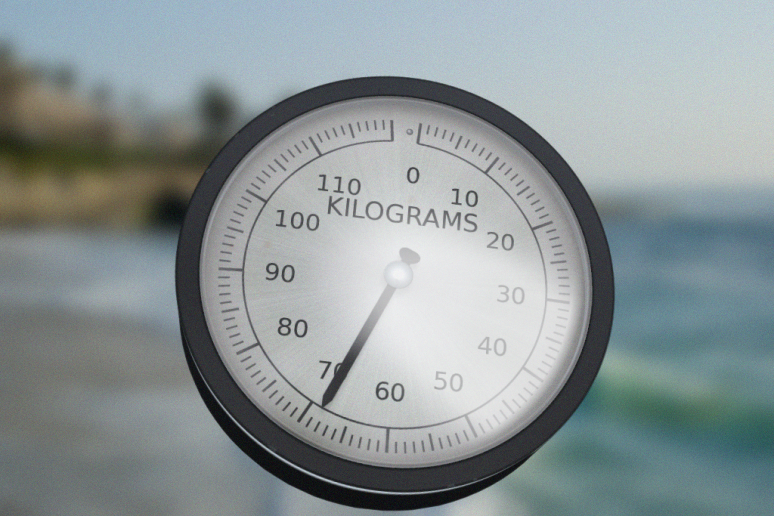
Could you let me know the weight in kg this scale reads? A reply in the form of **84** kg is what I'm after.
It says **68.5** kg
